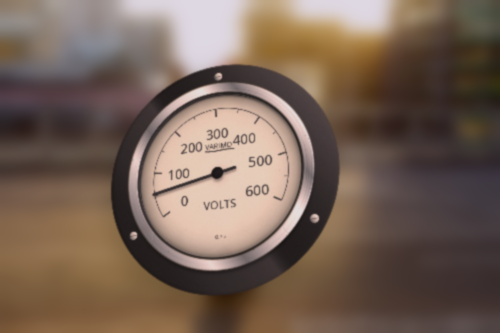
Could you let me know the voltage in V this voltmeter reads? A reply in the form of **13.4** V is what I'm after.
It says **50** V
